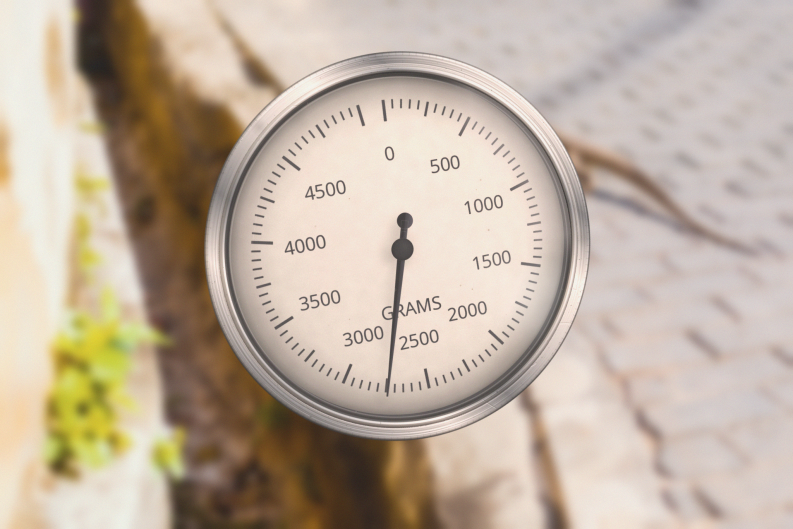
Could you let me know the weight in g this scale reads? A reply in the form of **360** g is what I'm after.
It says **2750** g
